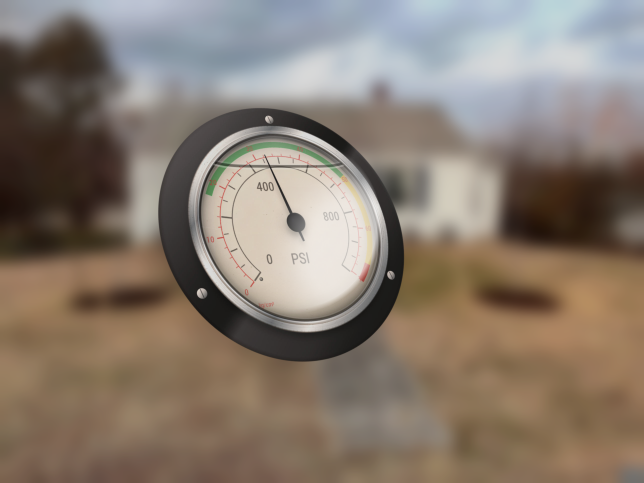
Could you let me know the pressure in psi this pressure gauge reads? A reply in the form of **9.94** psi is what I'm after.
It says **450** psi
